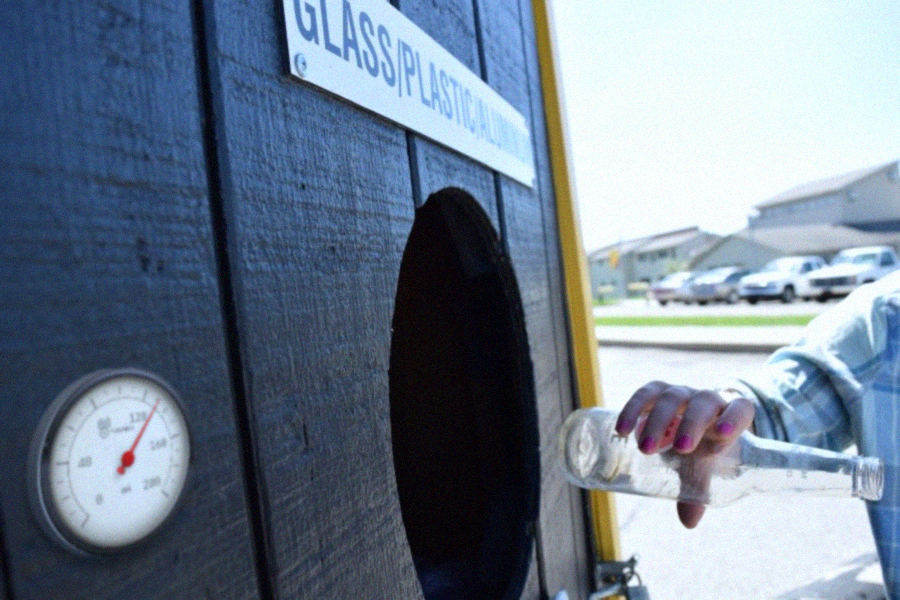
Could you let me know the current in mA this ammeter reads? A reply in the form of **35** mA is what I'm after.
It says **130** mA
